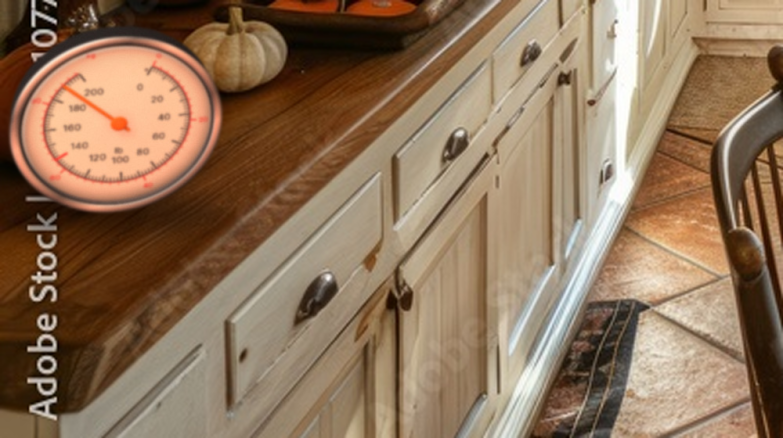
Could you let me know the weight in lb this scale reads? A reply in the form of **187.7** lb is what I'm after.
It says **190** lb
